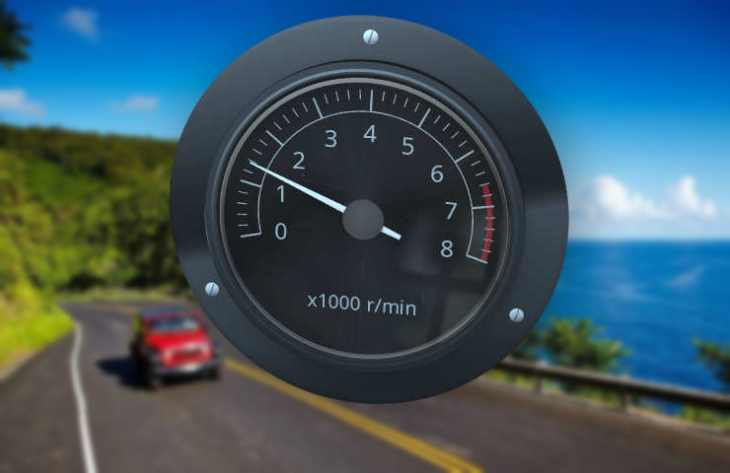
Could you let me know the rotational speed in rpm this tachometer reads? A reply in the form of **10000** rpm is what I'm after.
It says **1400** rpm
